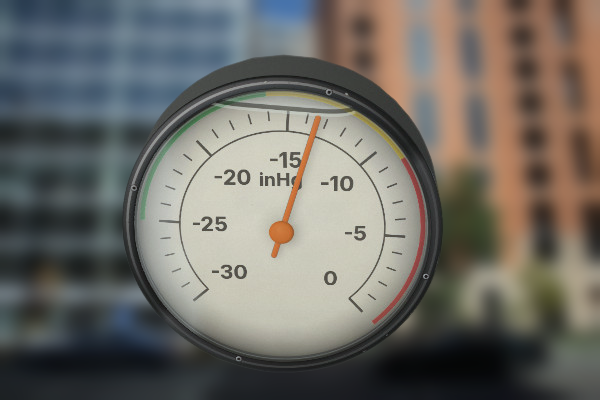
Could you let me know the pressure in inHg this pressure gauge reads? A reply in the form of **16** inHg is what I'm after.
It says **-13.5** inHg
